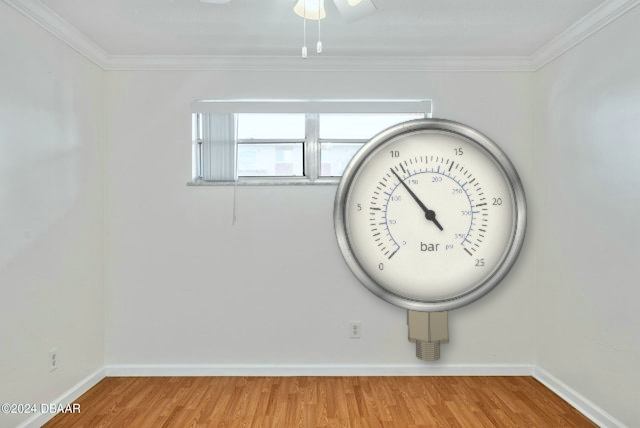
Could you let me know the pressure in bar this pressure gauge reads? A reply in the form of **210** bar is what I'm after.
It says **9** bar
